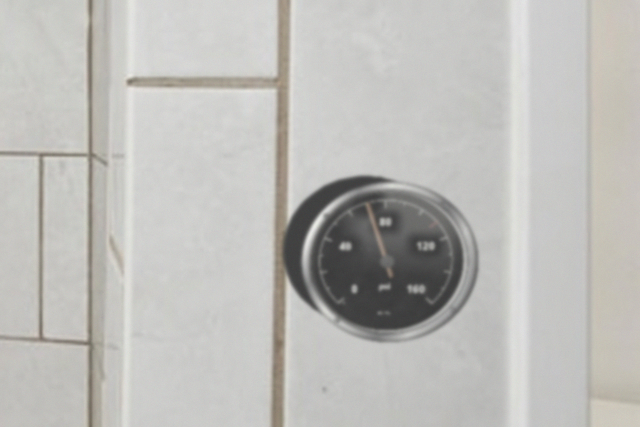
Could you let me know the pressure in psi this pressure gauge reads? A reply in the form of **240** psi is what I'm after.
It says **70** psi
